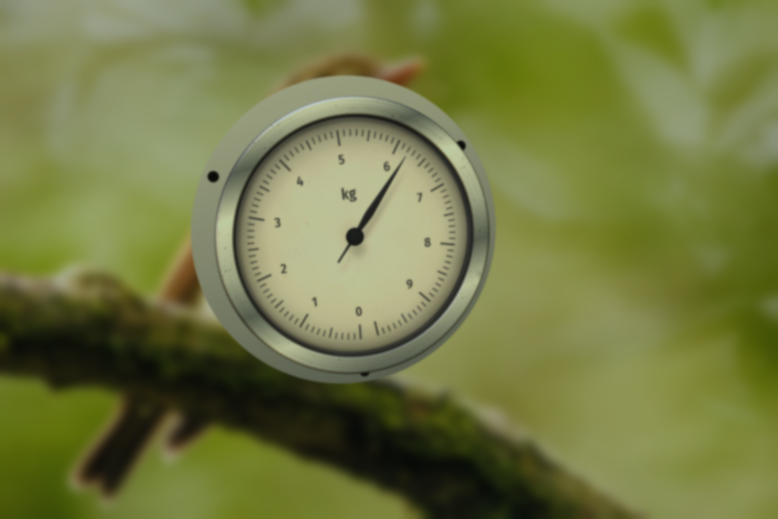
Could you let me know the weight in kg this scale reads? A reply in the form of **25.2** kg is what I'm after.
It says **6.2** kg
